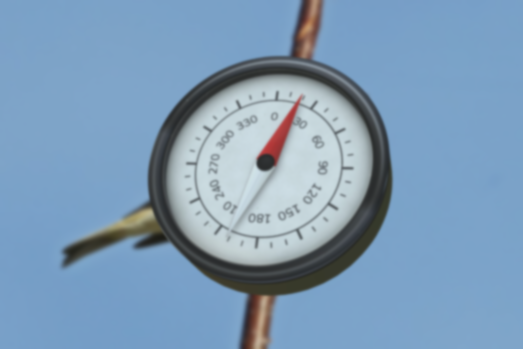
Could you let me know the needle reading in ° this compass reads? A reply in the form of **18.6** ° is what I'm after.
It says **20** °
